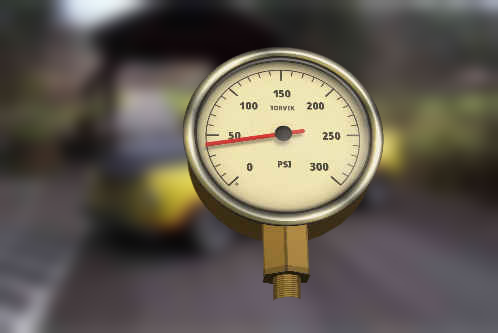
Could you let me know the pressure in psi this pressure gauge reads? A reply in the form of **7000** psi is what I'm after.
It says **40** psi
